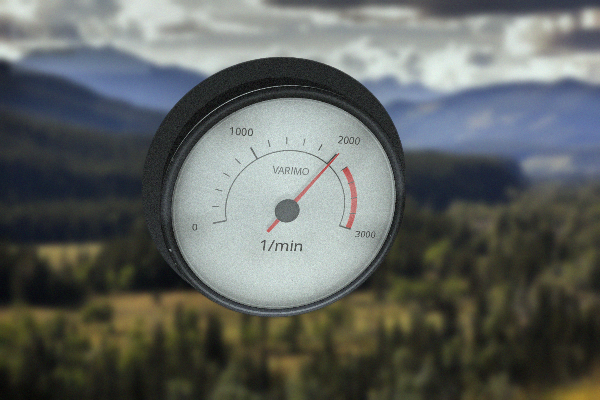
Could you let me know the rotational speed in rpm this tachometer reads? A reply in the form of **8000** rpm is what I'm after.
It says **2000** rpm
